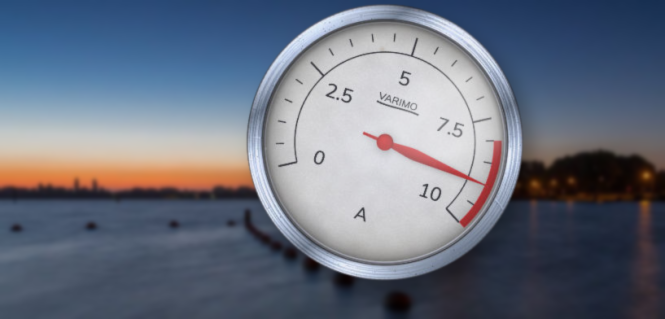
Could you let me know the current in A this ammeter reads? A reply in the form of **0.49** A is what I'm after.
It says **9** A
